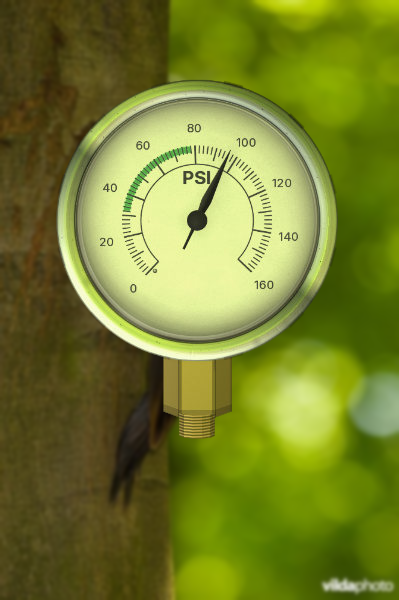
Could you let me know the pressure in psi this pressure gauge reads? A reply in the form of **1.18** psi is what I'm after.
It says **96** psi
